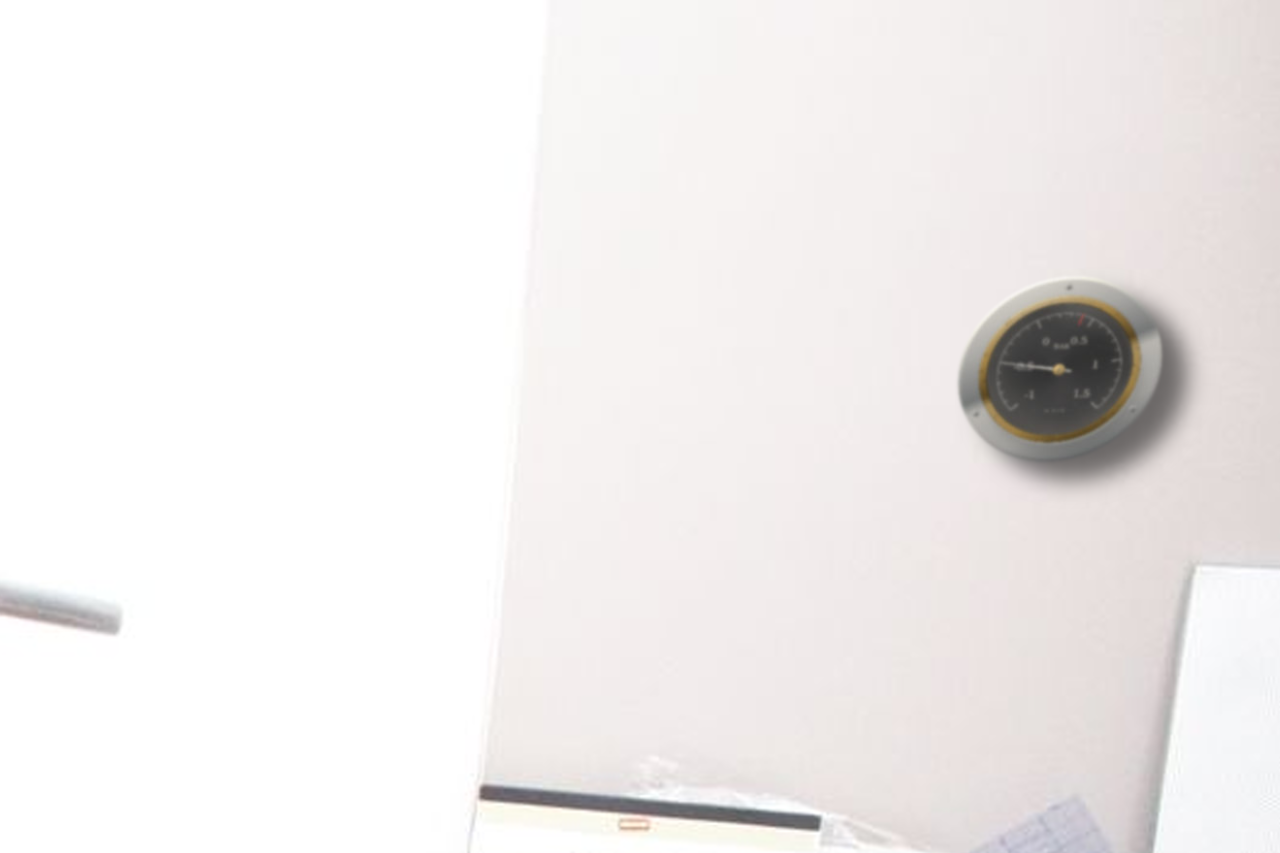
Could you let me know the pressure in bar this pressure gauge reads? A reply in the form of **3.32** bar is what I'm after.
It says **-0.5** bar
